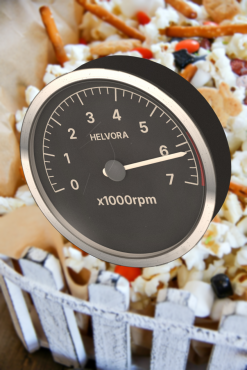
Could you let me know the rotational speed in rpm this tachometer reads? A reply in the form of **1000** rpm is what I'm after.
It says **6200** rpm
